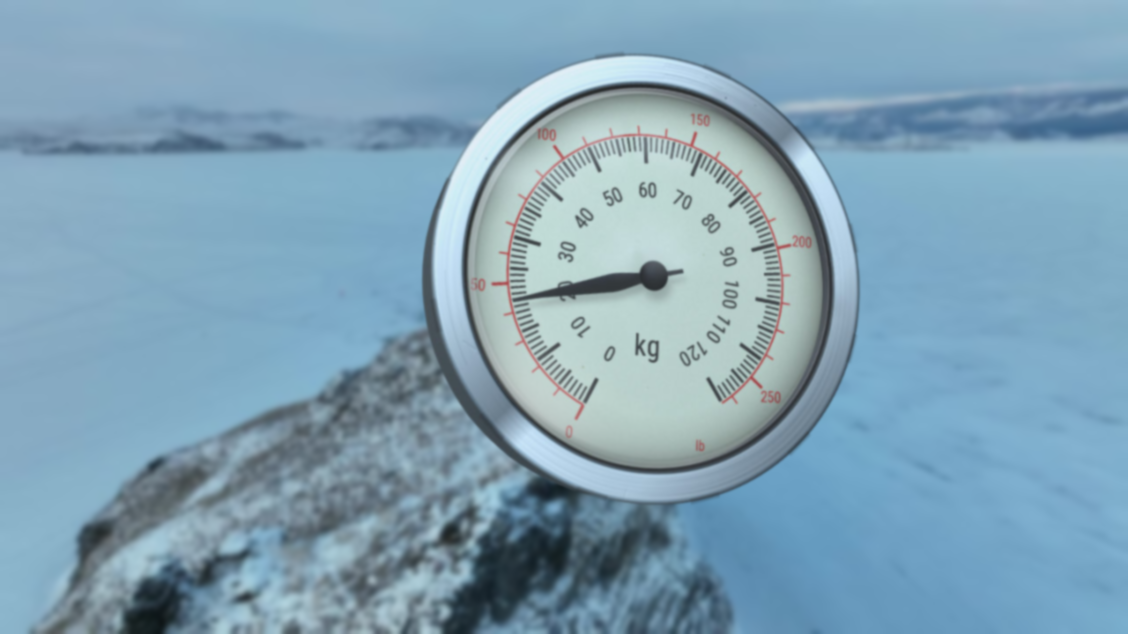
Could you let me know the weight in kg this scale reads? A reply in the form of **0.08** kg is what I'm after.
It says **20** kg
